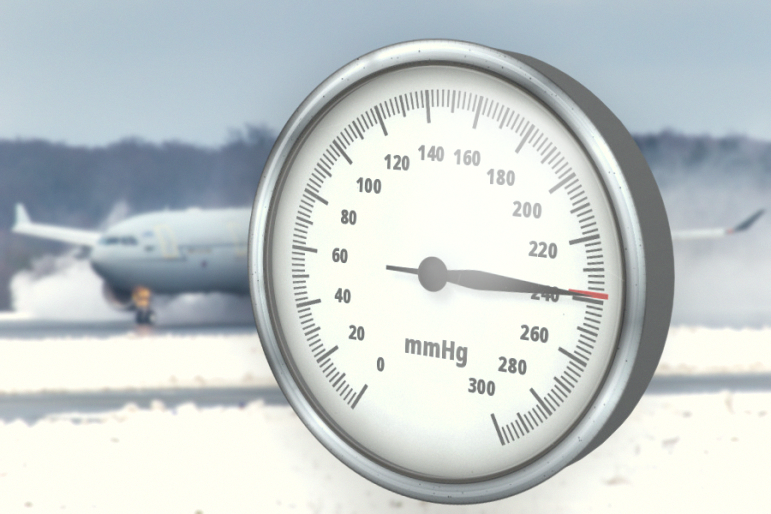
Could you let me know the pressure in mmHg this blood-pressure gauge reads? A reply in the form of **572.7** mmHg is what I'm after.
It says **238** mmHg
